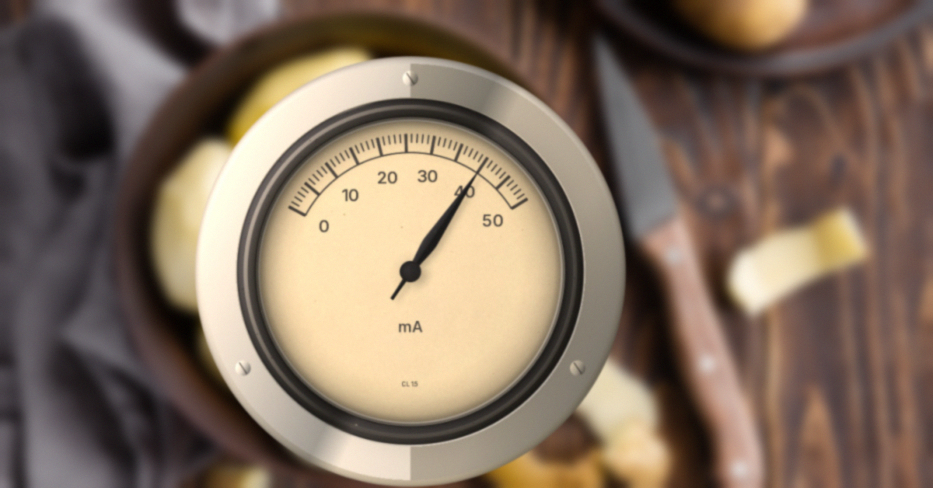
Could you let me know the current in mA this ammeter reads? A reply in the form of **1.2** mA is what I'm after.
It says **40** mA
